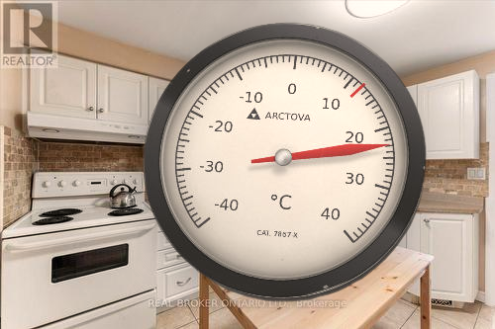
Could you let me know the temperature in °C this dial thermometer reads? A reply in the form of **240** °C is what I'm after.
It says **23** °C
